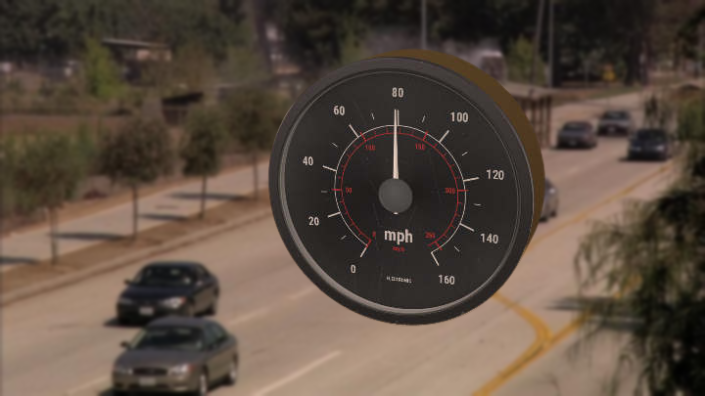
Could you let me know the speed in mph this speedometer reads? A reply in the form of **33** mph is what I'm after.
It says **80** mph
